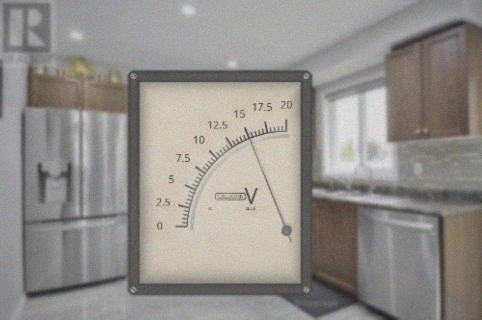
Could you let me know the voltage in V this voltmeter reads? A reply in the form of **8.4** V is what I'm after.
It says **15** V
